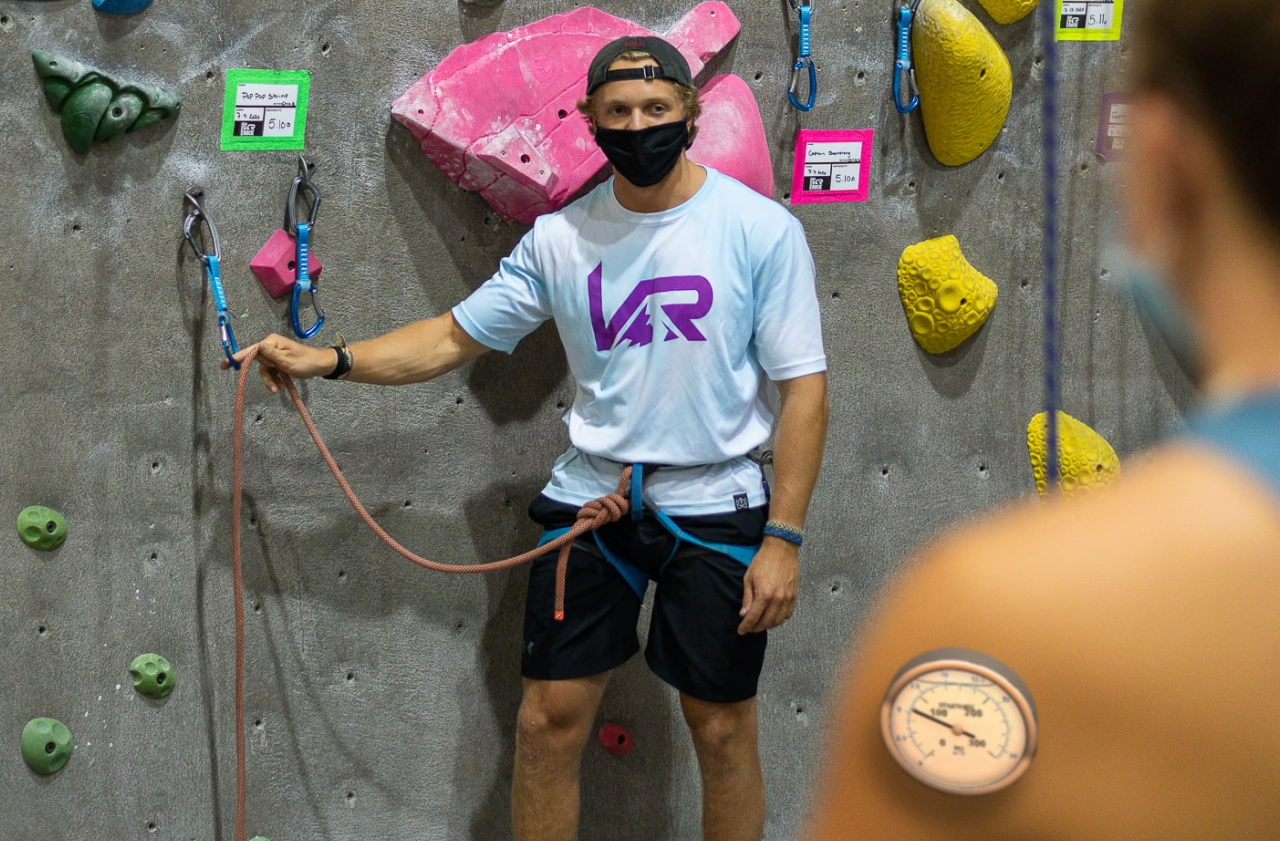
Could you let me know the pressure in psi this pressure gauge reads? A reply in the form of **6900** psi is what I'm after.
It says **80** psi
